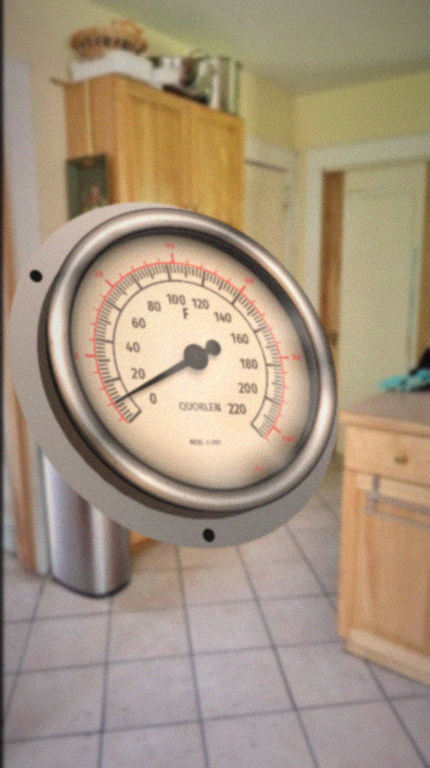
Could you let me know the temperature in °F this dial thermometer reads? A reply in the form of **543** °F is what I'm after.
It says **10** °F
